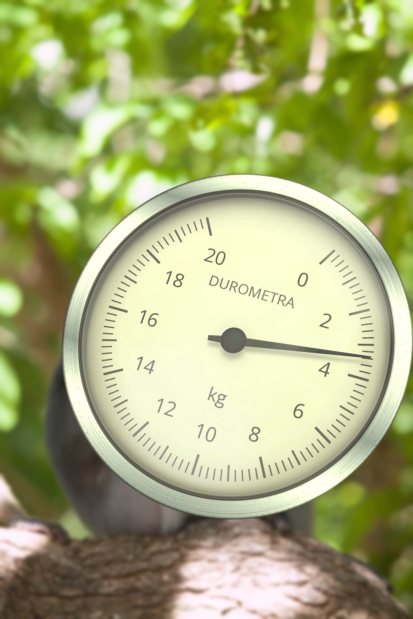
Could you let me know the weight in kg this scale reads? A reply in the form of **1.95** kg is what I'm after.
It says **3.4** kg
